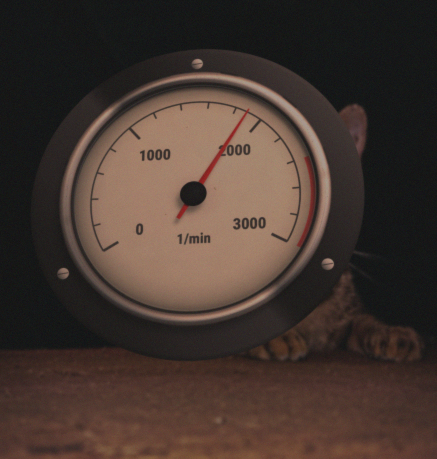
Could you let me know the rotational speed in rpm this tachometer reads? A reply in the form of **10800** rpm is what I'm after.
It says **1900** rpm
